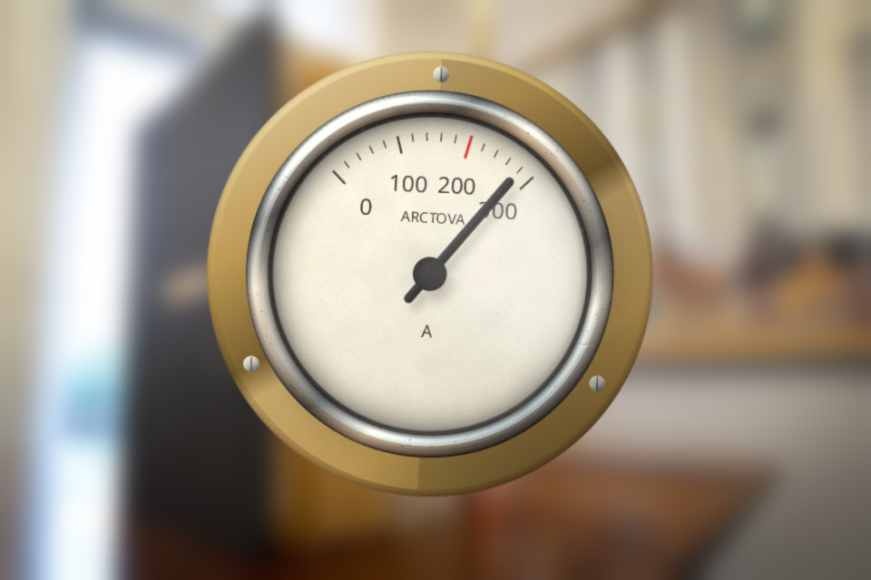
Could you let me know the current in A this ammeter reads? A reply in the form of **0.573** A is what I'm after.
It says **280** A
